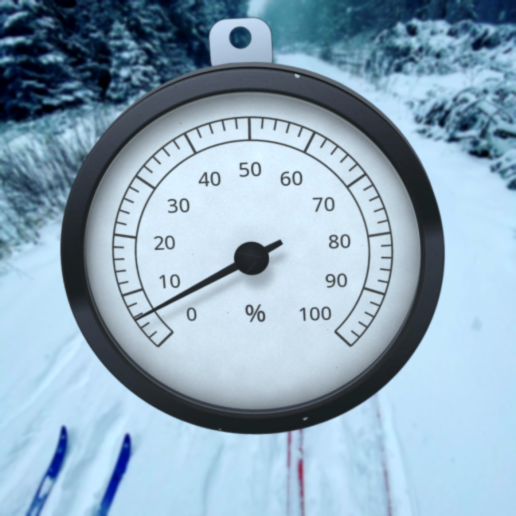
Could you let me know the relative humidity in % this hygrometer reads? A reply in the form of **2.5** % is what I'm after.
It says **6** %
